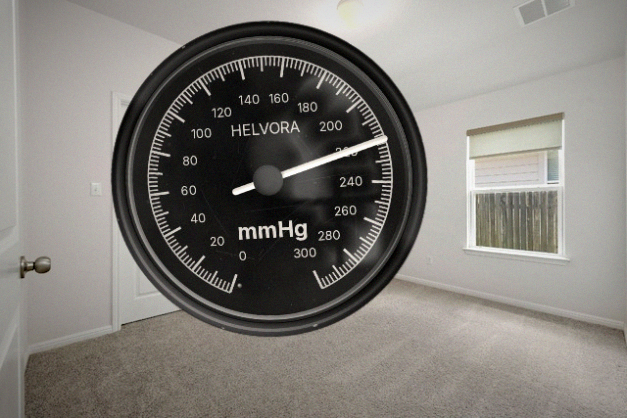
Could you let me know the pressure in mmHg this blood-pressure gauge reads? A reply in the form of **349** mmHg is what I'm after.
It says **220** mmHg
